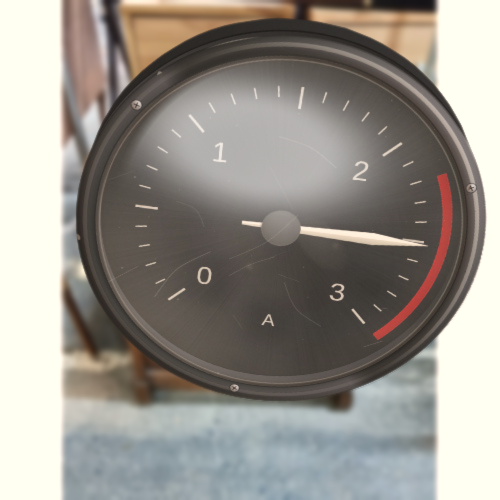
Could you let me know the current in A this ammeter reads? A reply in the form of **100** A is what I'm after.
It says **2.5** A
